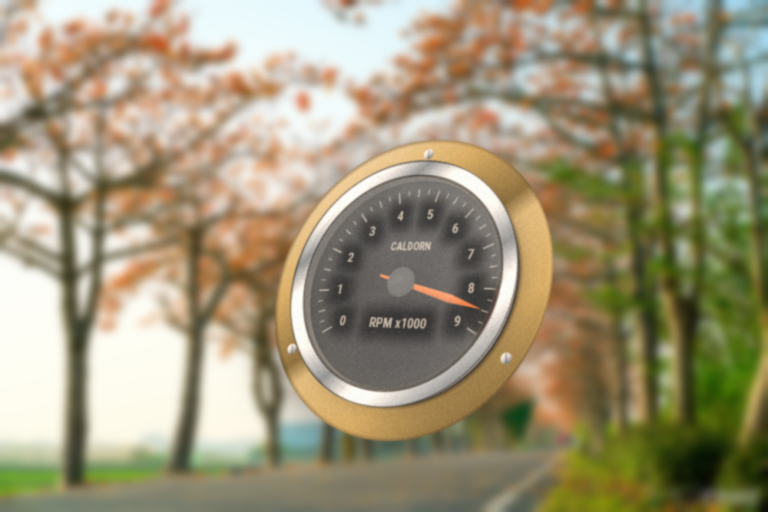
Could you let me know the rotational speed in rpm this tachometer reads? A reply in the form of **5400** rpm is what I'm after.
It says **8500** rpm
